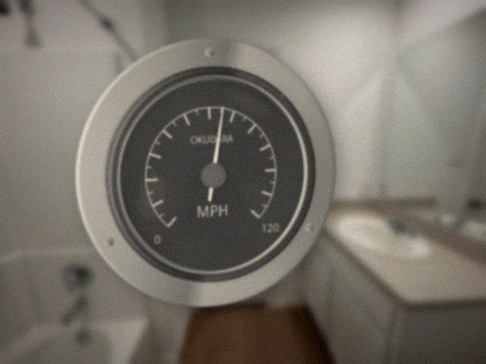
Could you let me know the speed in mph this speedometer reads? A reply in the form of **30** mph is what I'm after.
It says **65** mph
